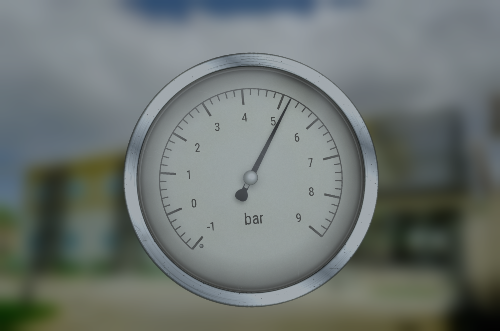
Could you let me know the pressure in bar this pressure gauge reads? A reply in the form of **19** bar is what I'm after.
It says **5.2** bar
